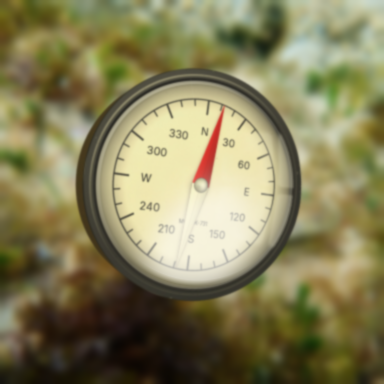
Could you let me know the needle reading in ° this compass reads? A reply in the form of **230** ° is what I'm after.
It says **10** °
